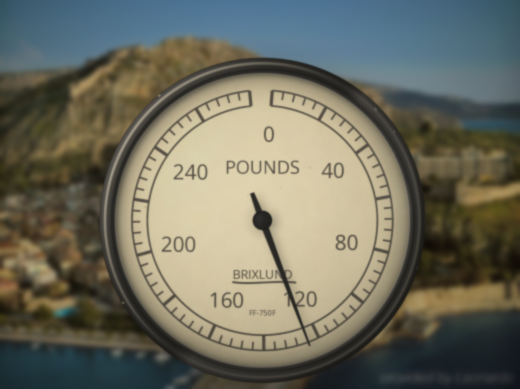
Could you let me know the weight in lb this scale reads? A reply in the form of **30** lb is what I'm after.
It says **124** lb
